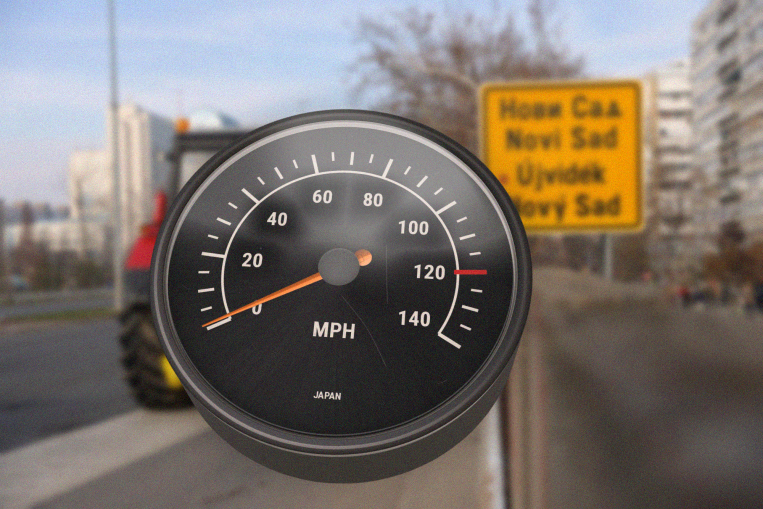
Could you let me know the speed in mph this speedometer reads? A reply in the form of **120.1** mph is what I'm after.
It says **0** mph
